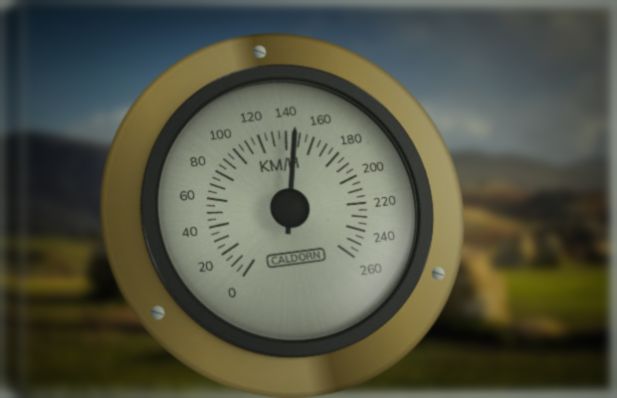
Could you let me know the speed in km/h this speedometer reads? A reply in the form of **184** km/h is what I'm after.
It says **145** km/h
